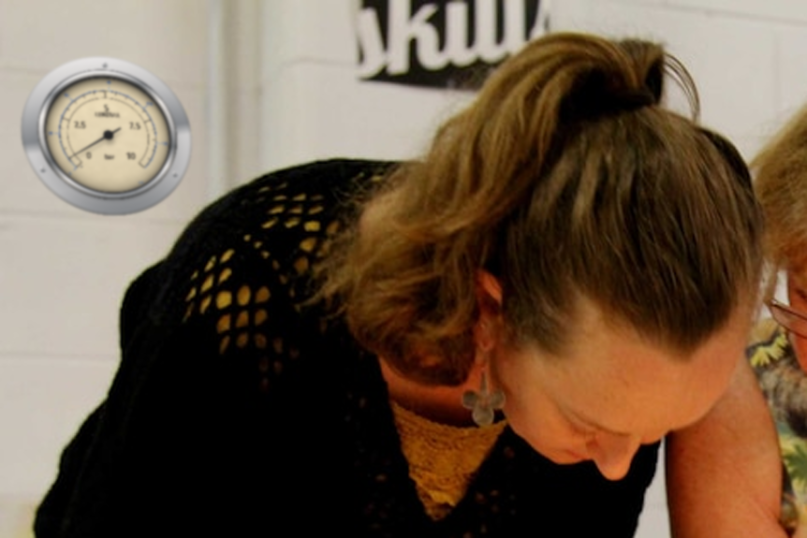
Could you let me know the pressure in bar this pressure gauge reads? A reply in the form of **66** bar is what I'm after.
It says **0.5** bar
